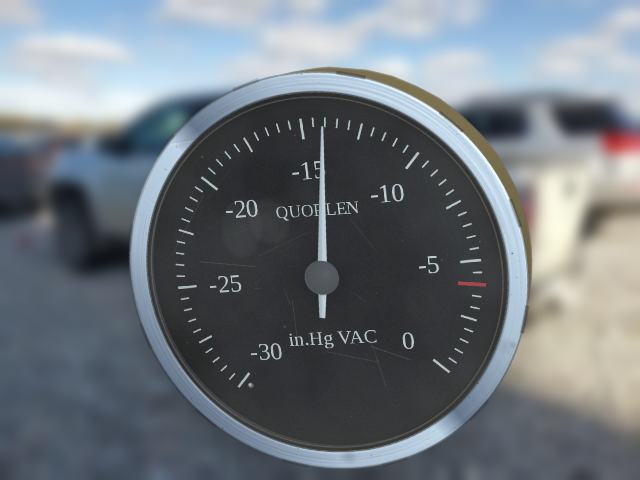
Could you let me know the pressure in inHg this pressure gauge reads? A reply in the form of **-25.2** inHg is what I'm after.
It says **-14** inHg
